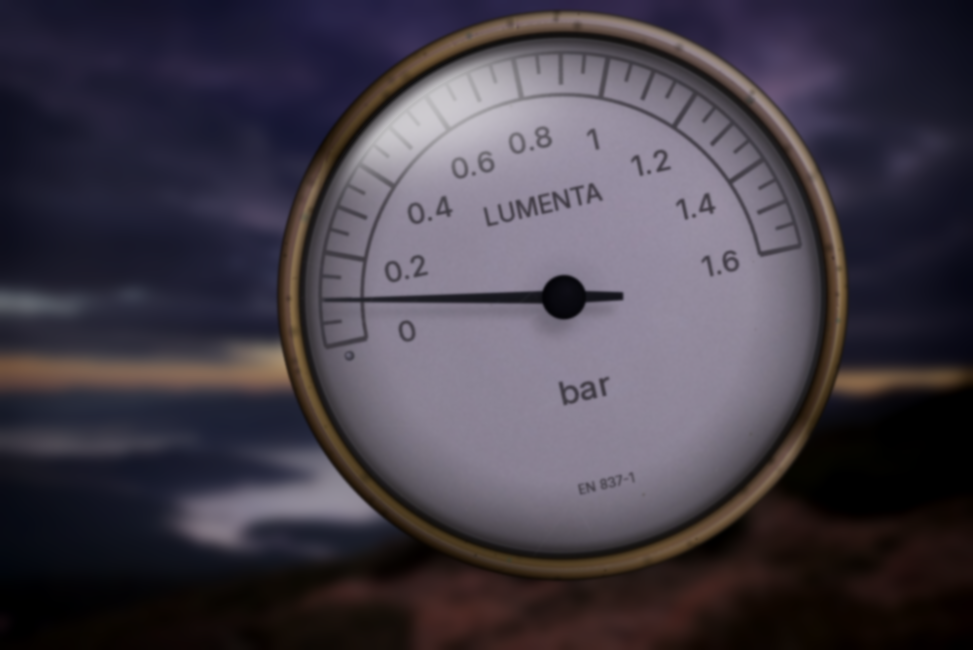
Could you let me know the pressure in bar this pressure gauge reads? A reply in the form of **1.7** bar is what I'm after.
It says **0.1** bar
